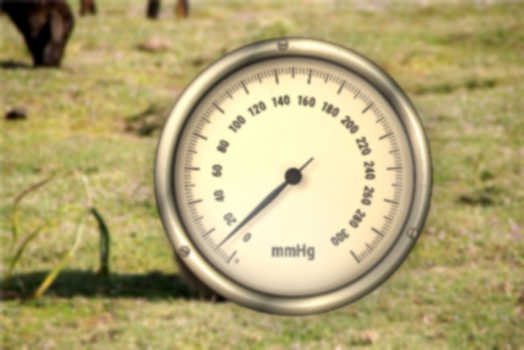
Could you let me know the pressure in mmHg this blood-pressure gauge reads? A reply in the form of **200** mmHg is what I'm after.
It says **10** mmHg
